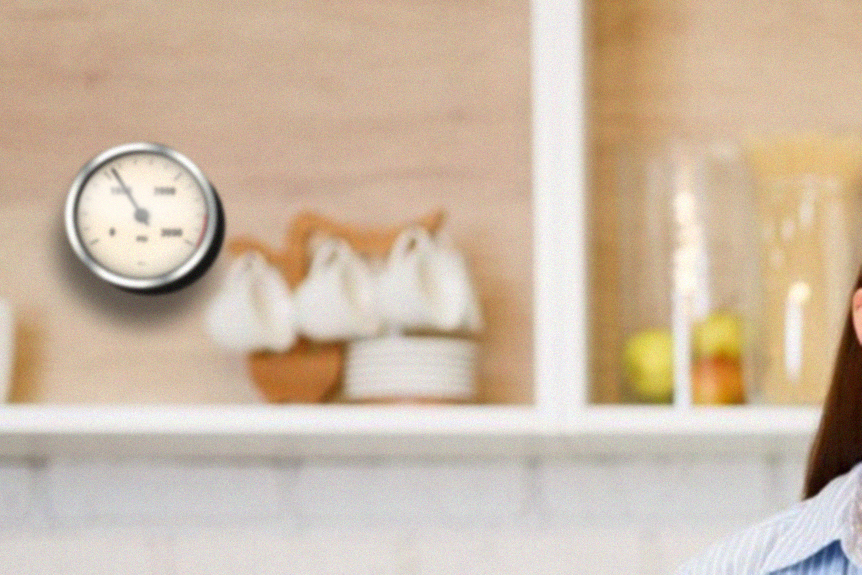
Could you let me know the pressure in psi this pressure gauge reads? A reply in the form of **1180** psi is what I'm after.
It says **1100** psi
